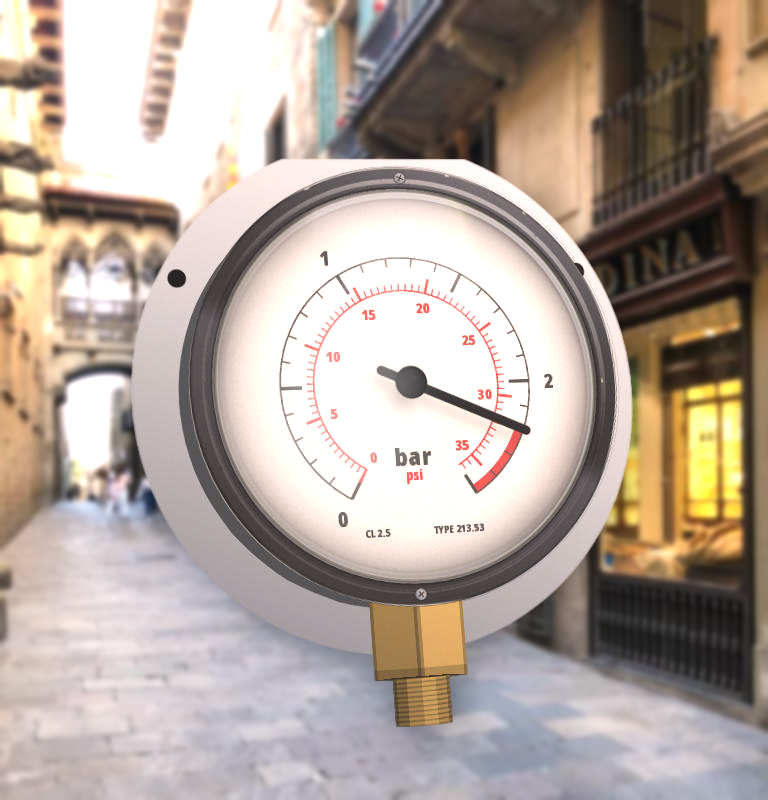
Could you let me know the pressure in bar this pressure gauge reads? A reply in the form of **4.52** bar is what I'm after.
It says **2.2** bar
